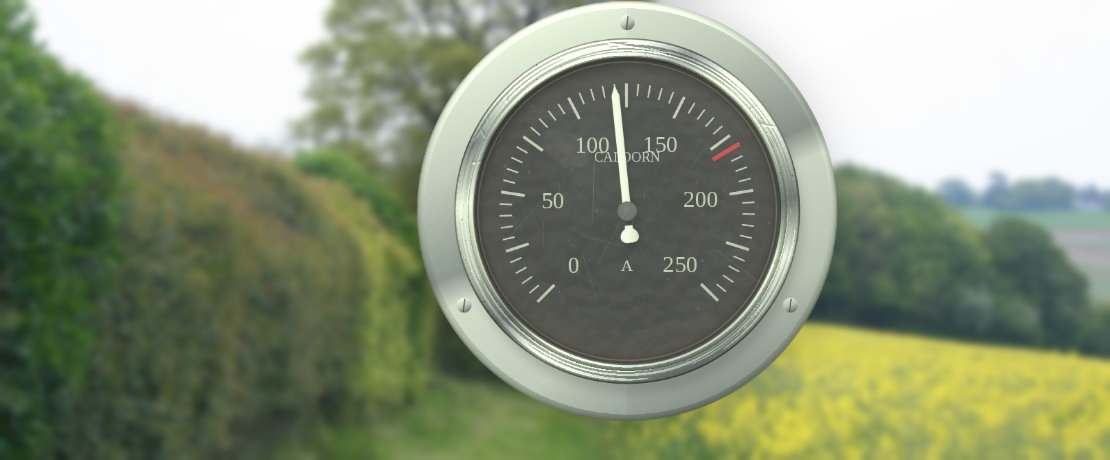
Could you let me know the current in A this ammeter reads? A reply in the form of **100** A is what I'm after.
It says **120** A
